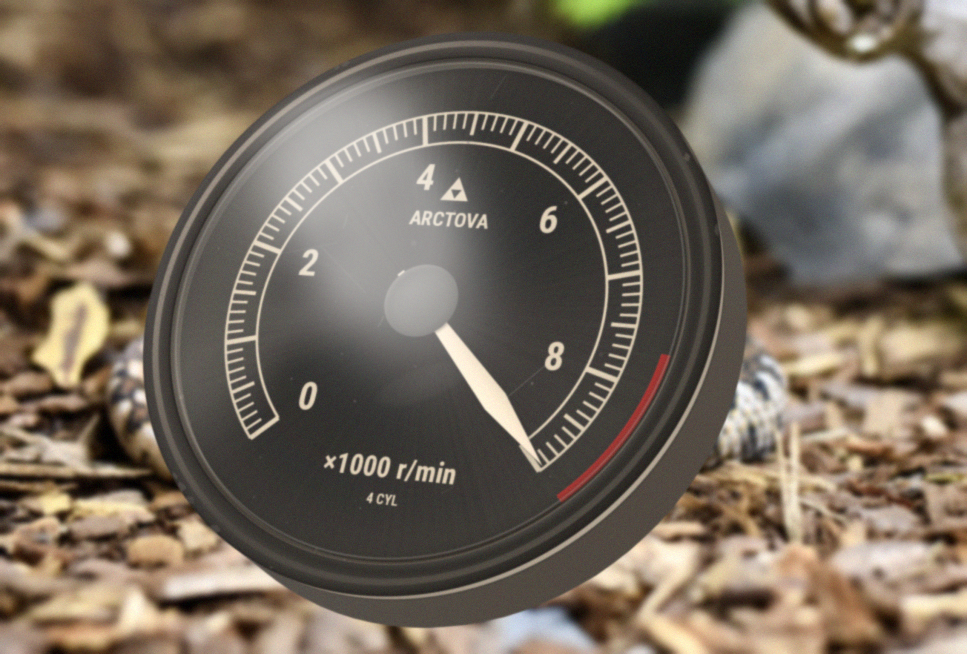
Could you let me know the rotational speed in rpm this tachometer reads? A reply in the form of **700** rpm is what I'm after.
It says **8950** rpm
